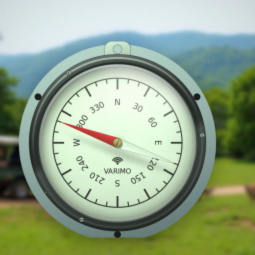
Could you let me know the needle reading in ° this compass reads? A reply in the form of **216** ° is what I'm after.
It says **290** °
